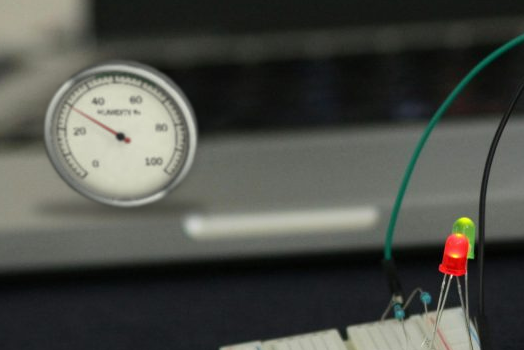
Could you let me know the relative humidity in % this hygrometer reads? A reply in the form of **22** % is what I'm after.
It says **30** %
